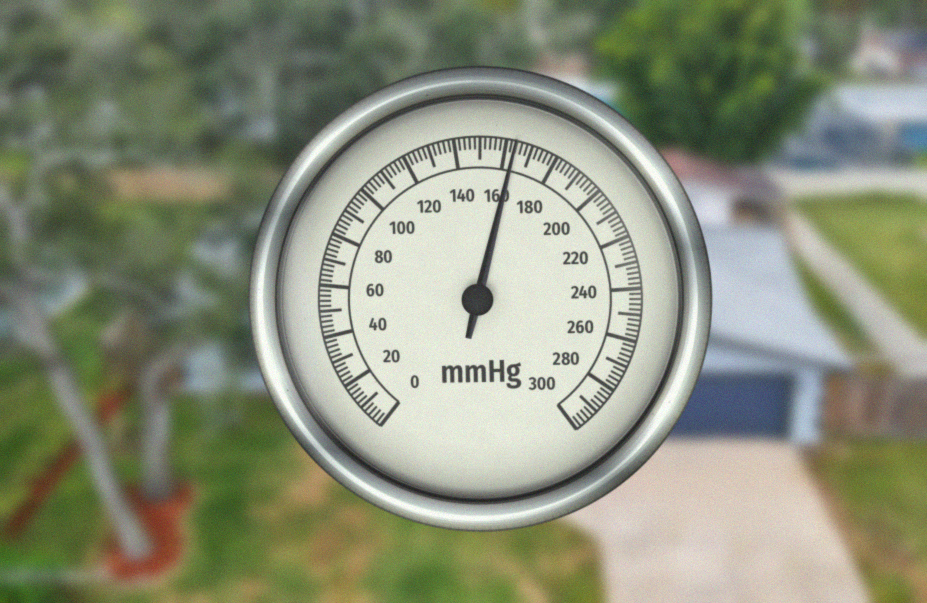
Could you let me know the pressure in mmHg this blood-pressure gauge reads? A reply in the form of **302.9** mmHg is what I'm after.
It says **164** mmHg
